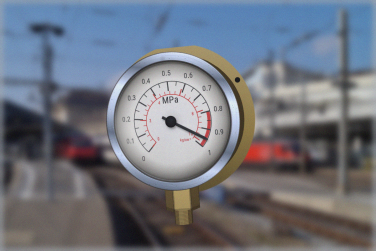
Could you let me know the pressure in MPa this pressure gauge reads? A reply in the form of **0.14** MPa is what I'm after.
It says **0.95** MPa
